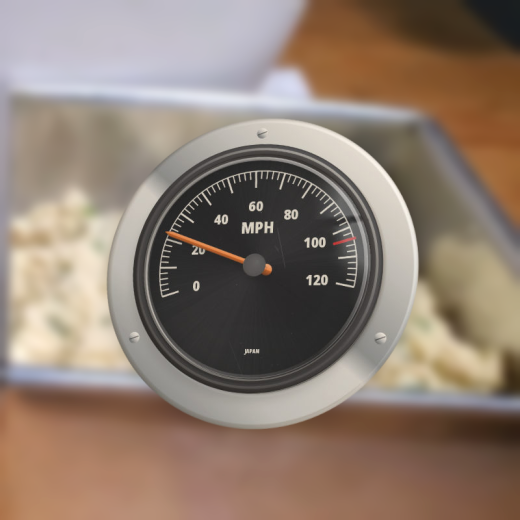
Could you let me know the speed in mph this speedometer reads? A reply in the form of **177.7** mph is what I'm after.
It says **22** mph
